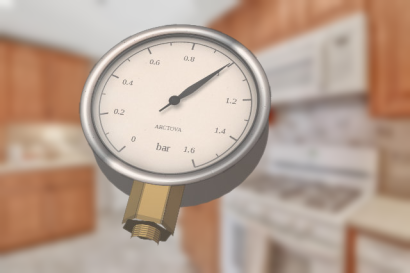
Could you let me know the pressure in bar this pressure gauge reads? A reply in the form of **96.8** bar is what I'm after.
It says **1** bar
